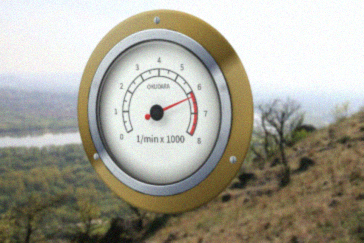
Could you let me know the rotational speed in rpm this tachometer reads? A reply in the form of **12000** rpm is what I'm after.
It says **6250** rpm
